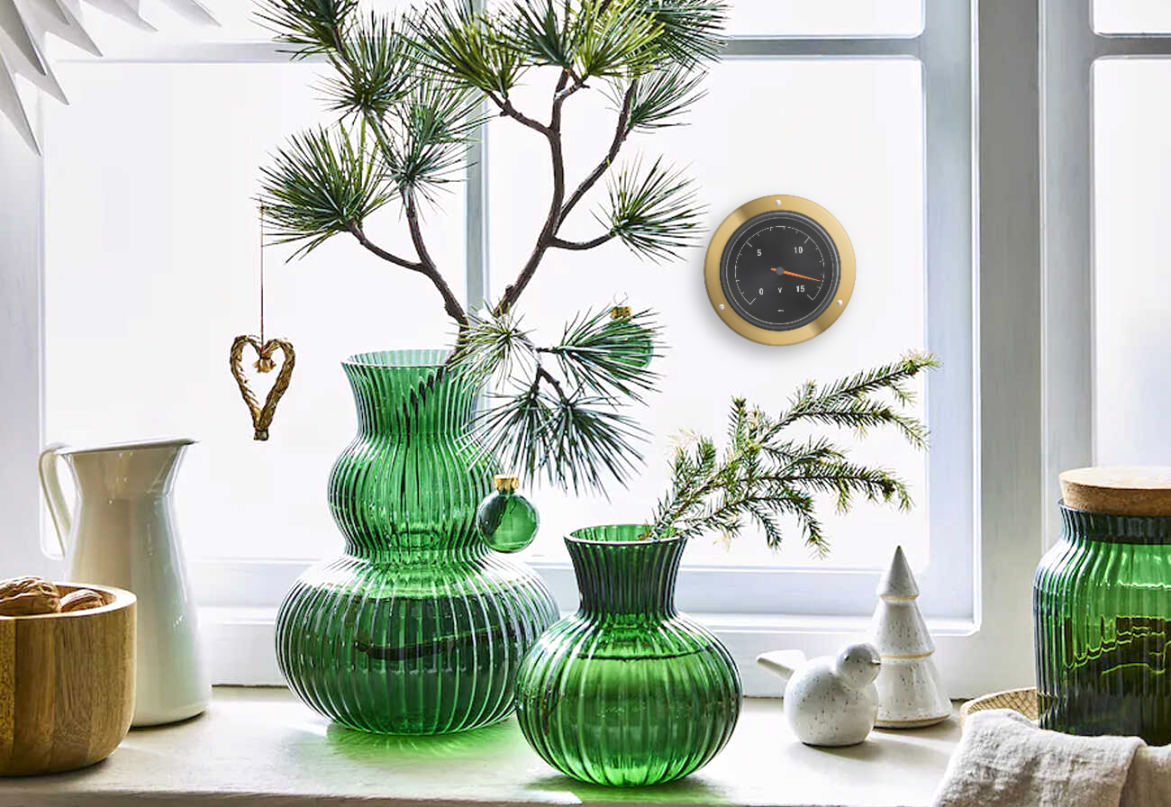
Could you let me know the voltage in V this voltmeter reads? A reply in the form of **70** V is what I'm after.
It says **13.5** V
